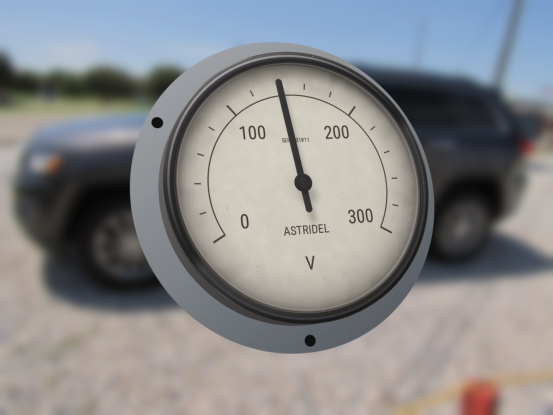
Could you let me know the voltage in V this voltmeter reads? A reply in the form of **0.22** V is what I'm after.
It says **140** V
